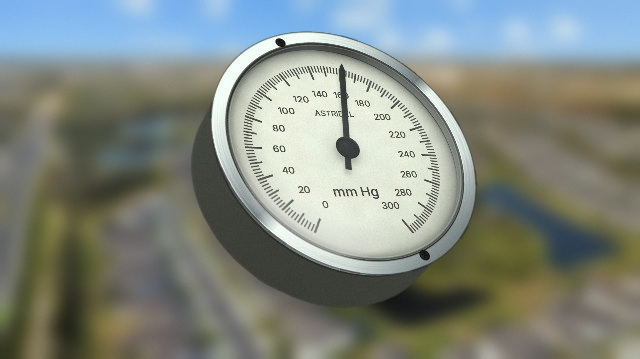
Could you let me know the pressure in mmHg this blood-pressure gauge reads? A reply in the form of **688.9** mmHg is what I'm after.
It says **160** mmHg
